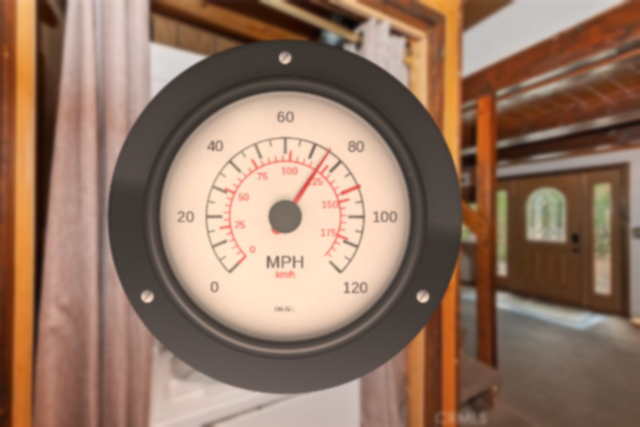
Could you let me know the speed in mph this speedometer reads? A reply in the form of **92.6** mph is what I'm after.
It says **75** mph
